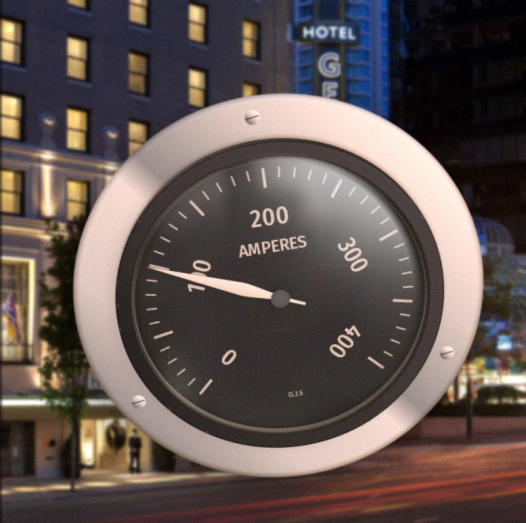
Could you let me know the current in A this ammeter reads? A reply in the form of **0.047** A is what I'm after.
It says **100** A
